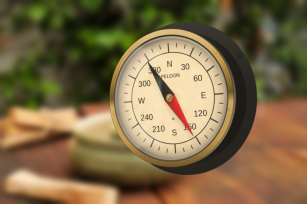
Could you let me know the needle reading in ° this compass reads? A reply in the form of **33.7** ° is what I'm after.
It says **150** °
